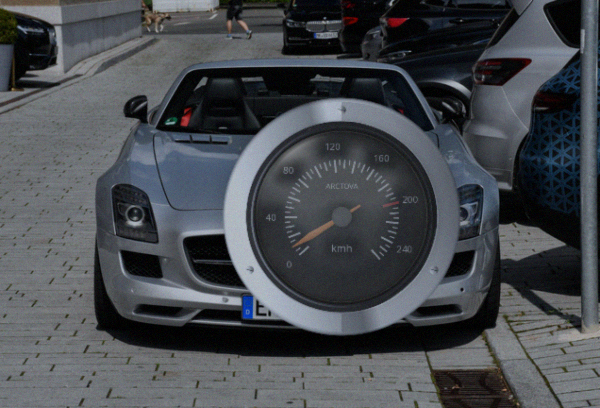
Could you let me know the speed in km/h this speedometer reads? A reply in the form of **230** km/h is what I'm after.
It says **10** km/h
